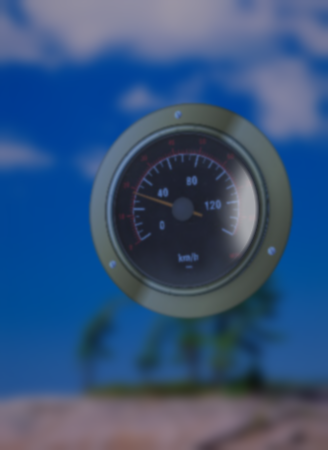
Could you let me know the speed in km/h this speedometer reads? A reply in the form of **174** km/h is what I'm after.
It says **30** km/h
